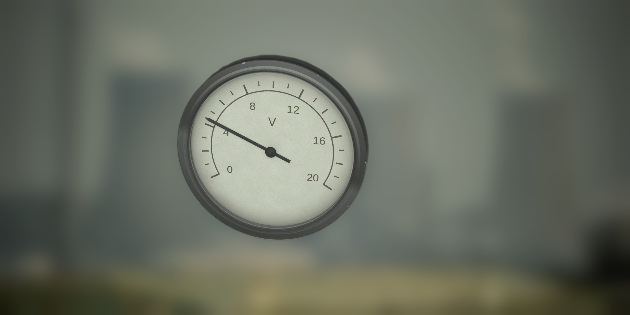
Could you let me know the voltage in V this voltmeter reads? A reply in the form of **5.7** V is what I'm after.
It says **4.5** V
